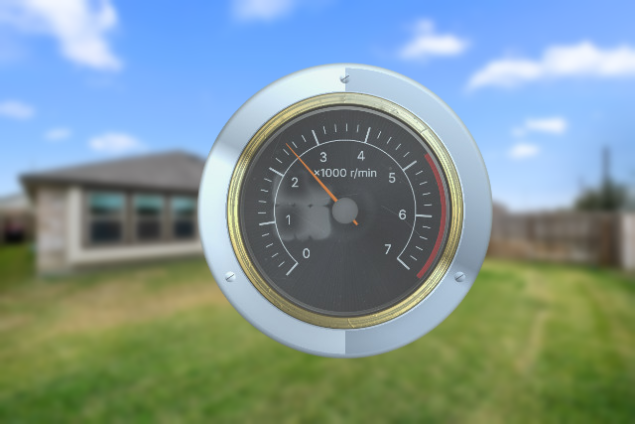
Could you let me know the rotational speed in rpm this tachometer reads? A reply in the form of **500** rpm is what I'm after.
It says **2500** rpm
